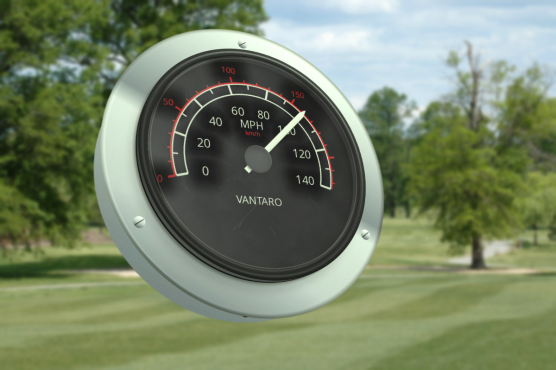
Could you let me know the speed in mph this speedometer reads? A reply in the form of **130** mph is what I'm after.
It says **100** mph
